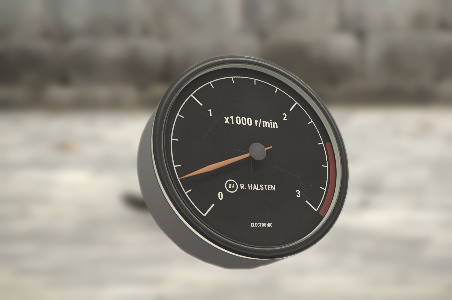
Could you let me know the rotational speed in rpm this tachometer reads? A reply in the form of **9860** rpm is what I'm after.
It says **300** rpm
